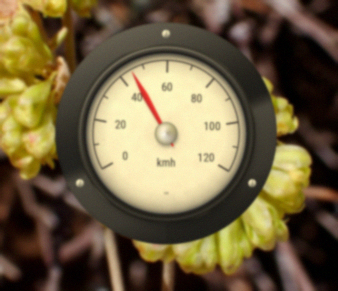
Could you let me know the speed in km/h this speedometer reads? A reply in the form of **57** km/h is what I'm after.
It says **45** km/h
